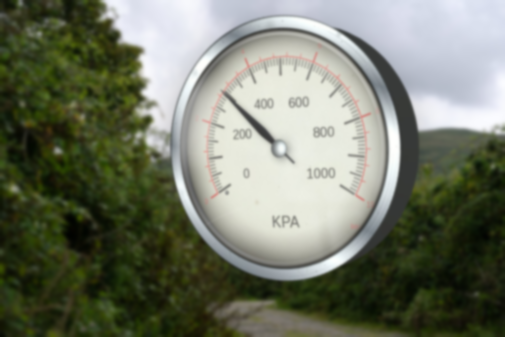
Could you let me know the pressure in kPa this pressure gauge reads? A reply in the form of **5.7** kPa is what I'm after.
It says **300** kPa
